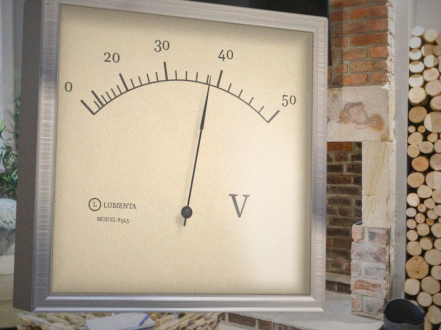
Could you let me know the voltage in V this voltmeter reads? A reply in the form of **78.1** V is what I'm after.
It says **38** V
